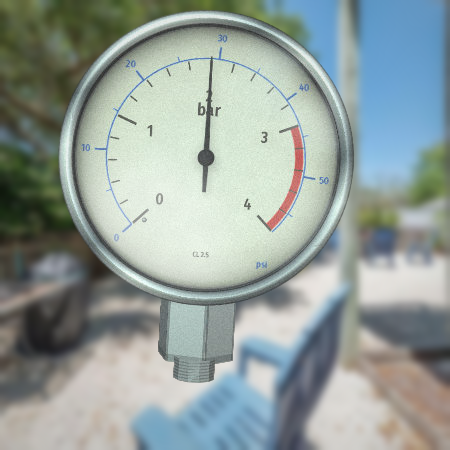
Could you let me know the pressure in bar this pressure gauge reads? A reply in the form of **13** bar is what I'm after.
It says **2** bar
